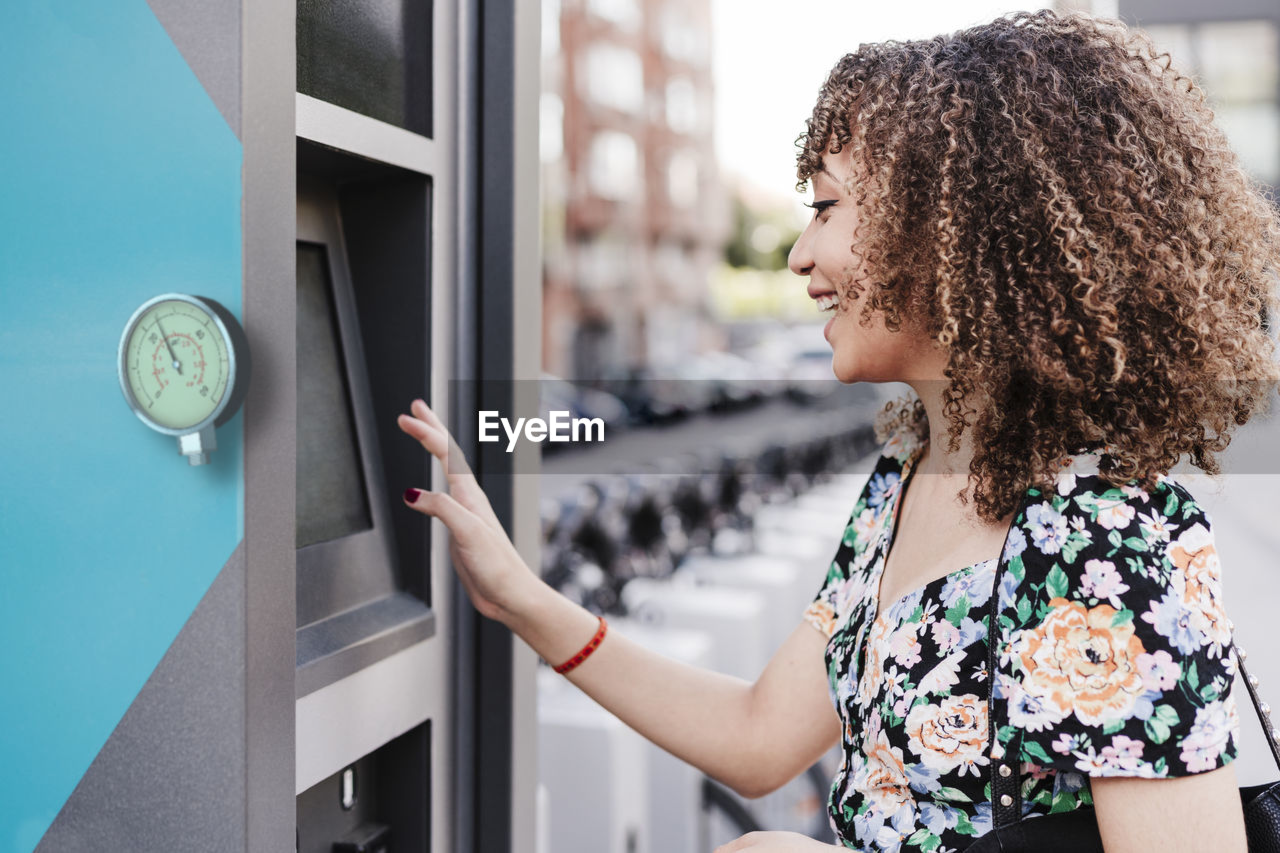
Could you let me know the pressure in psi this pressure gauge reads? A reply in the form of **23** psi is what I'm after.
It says **25** psi
